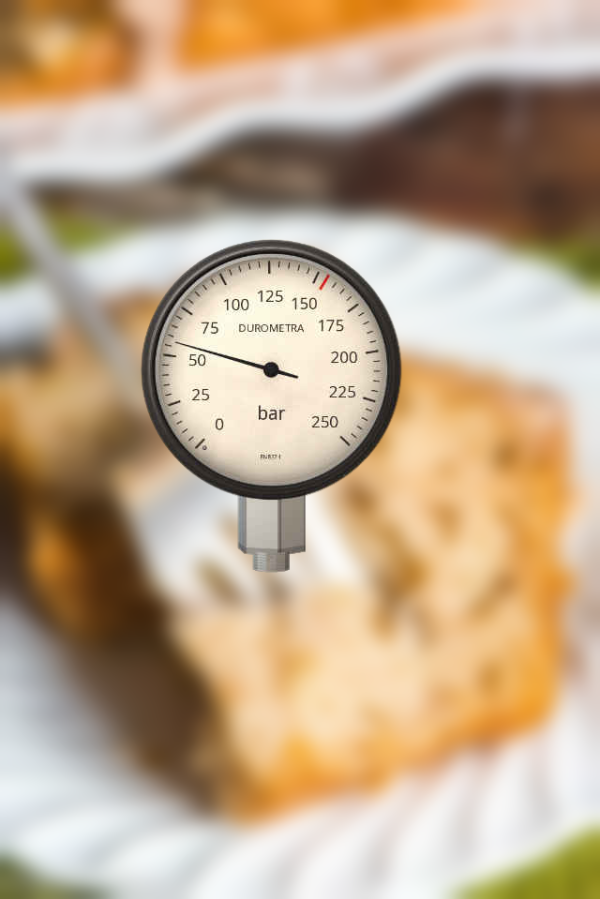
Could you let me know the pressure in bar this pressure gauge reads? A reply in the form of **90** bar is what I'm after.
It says **57.5** bar
